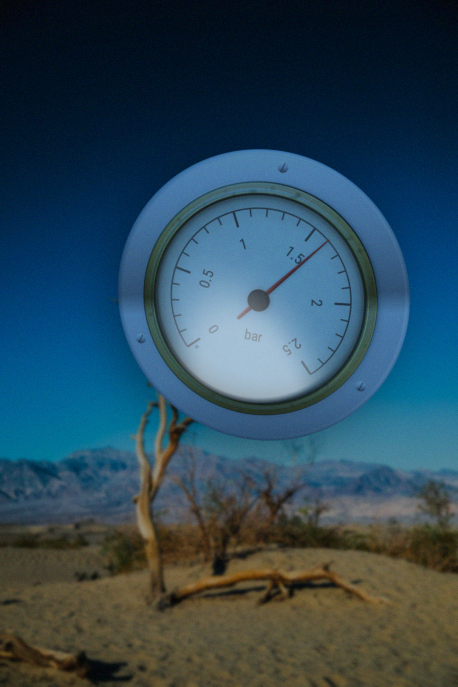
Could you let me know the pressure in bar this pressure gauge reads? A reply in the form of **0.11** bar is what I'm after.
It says **1.6** bar
